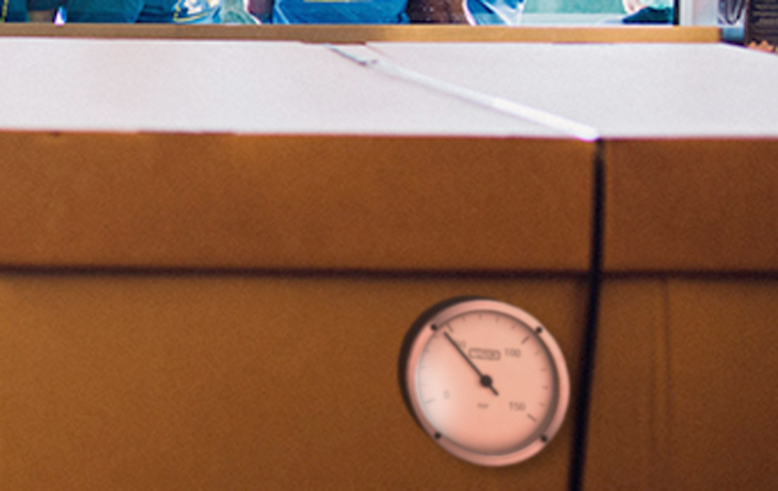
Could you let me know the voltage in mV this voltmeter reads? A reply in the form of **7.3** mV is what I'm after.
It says **45** mV
